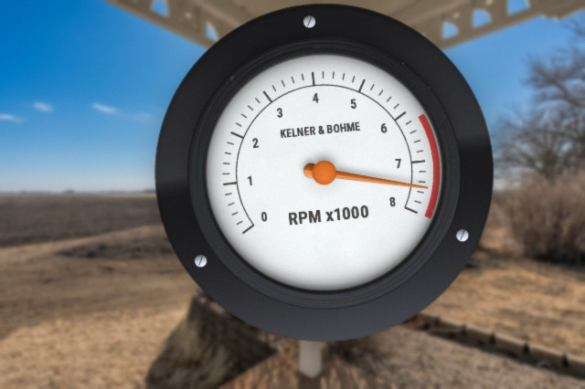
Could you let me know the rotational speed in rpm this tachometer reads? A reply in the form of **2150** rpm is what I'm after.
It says **7500** rpm
